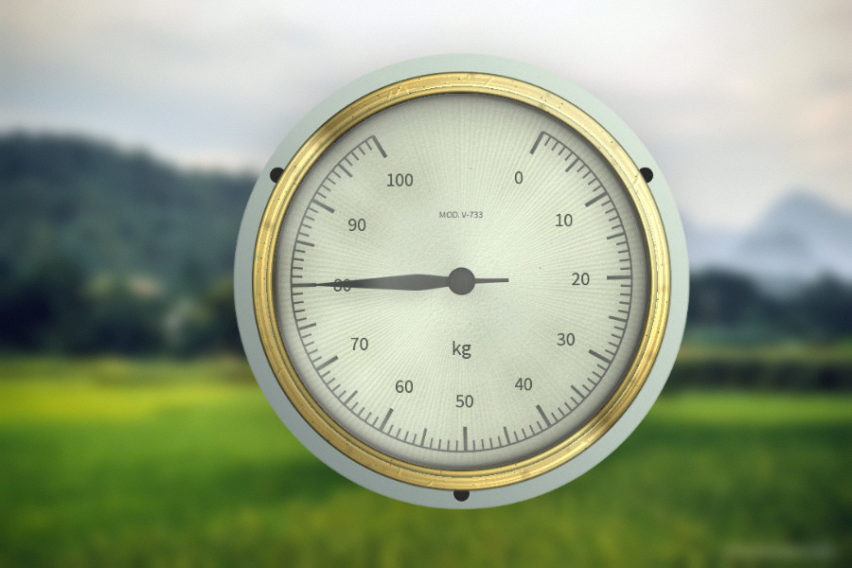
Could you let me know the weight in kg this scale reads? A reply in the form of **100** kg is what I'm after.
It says **80** kg
